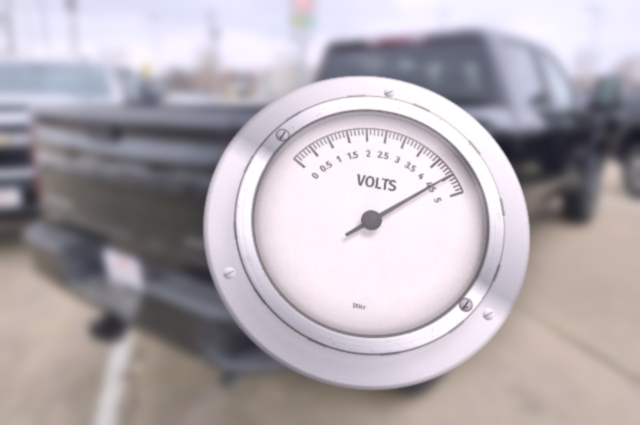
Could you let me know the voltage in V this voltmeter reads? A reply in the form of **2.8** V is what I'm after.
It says **4.5** V
